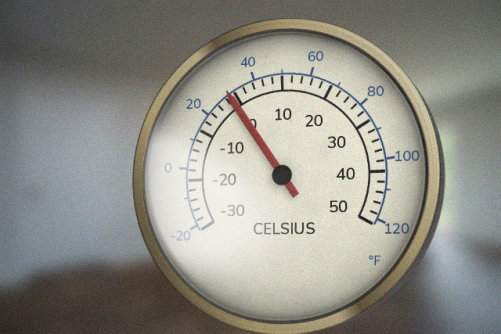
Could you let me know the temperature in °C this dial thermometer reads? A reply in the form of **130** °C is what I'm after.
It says **-1** °C
